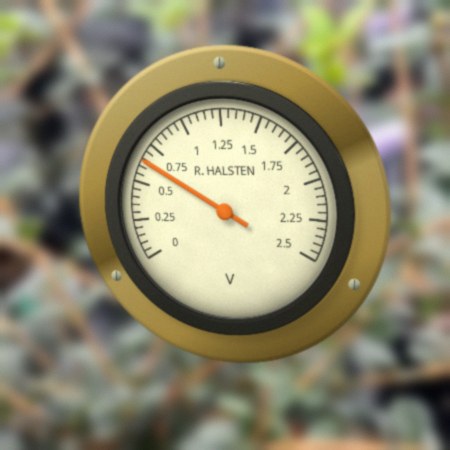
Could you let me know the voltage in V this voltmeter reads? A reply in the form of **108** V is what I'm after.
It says **0.65** V
